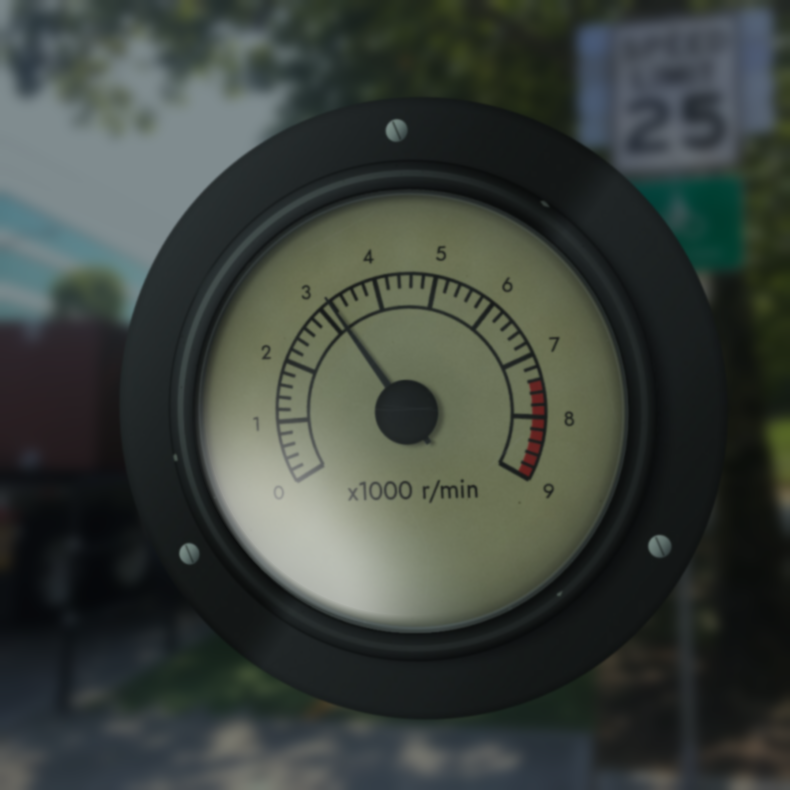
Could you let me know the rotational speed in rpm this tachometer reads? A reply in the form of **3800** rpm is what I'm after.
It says **3200** rpm
